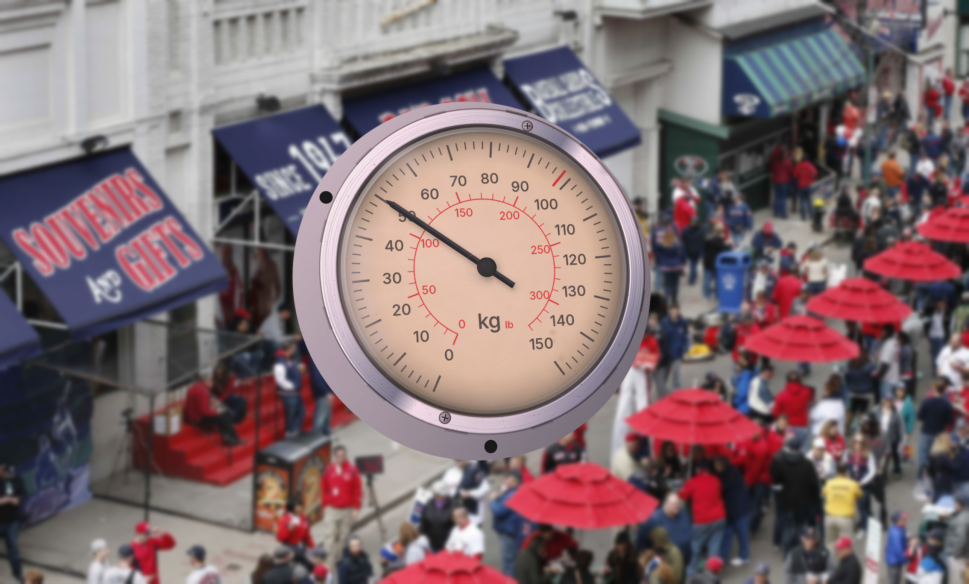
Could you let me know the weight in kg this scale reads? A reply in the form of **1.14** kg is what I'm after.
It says **50** kg
